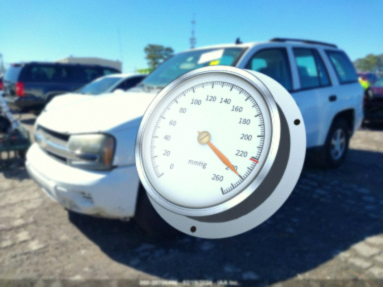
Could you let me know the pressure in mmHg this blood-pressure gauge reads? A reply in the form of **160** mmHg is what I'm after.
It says **240** mmHg
